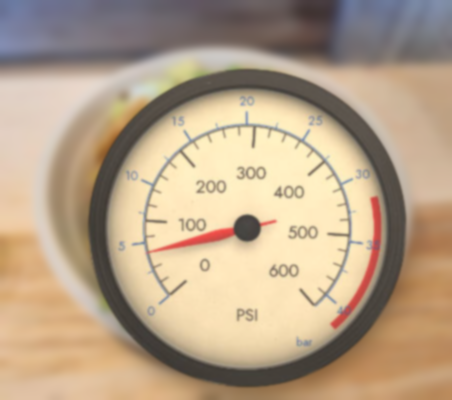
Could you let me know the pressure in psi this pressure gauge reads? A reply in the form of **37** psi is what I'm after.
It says **60** psi
